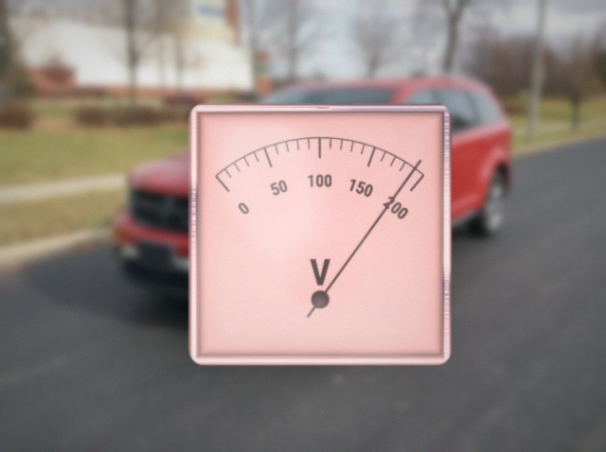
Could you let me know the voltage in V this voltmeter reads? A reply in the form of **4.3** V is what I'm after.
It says **190** V
